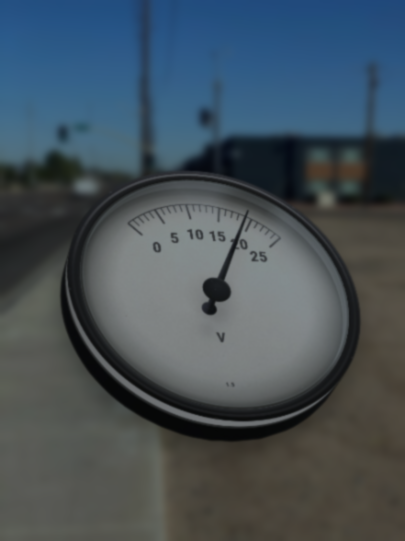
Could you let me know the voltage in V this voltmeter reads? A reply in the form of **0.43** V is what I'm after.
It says **19** V
